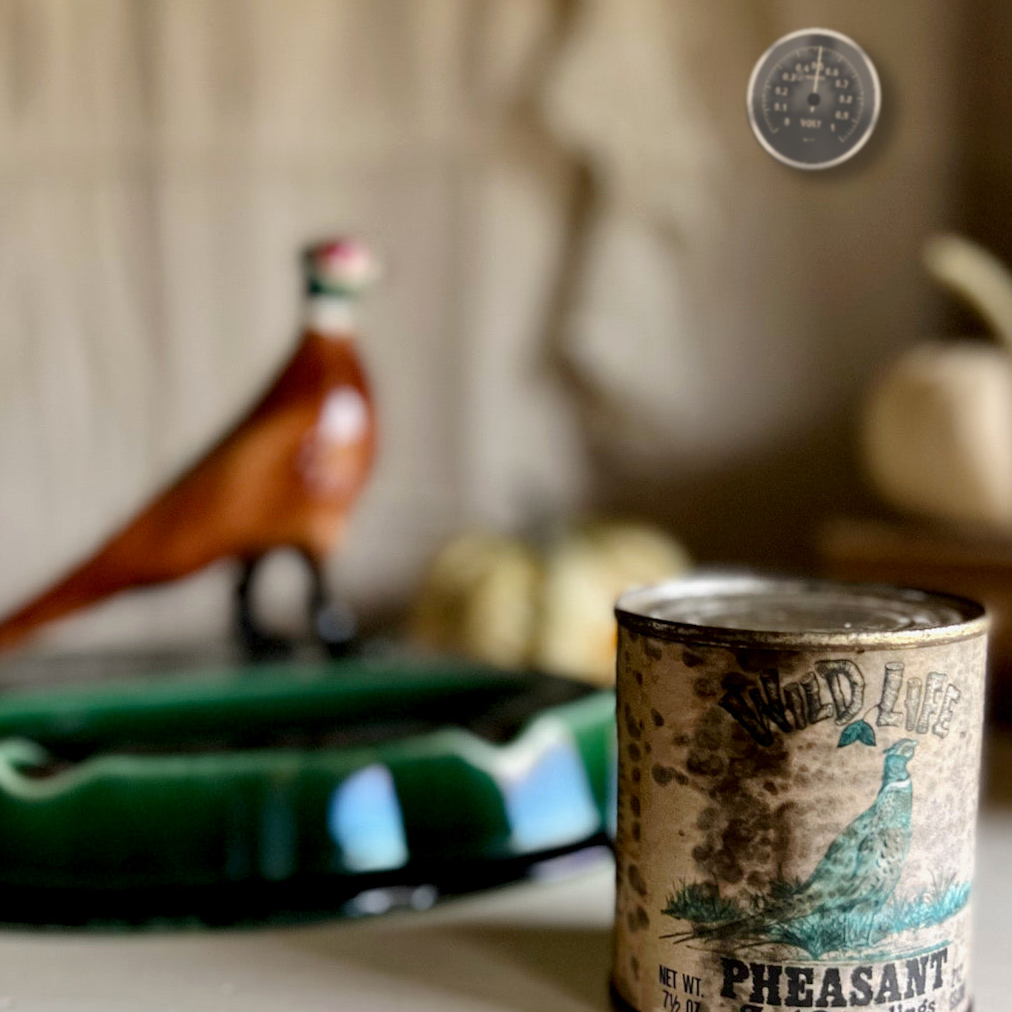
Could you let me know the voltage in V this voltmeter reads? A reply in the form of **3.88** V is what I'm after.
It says **0.5** V
